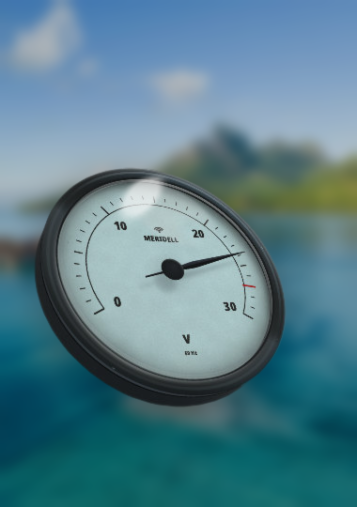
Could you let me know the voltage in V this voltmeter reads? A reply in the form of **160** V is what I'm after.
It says **24** V
